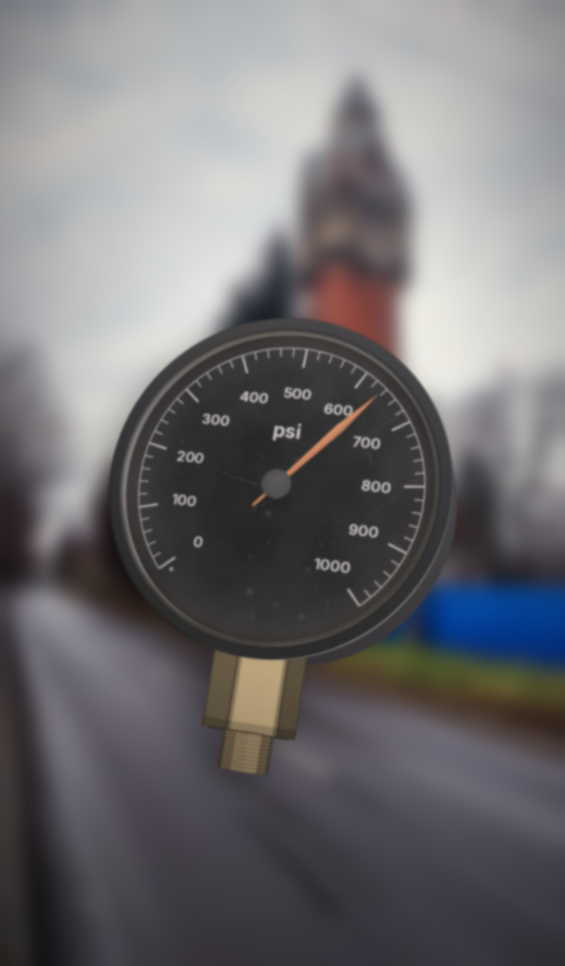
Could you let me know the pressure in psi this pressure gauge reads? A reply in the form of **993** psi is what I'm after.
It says **640** psi
